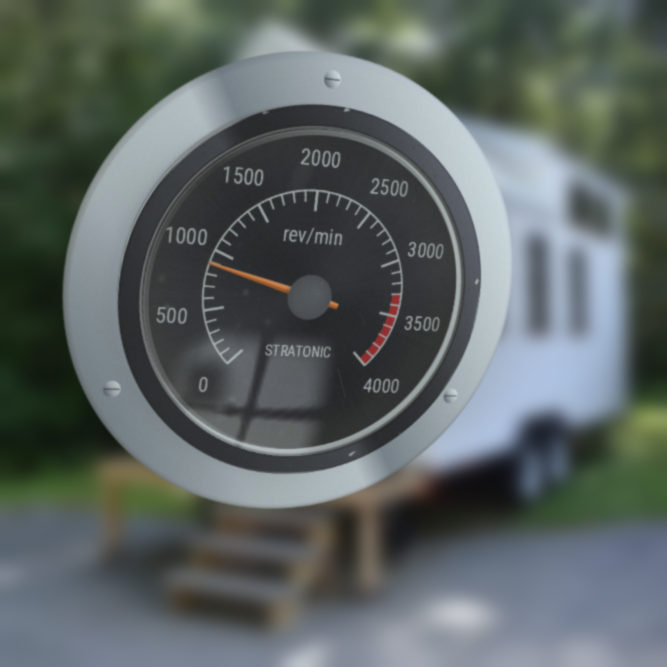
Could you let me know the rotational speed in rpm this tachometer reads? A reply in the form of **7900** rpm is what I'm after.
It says **900** rpm
